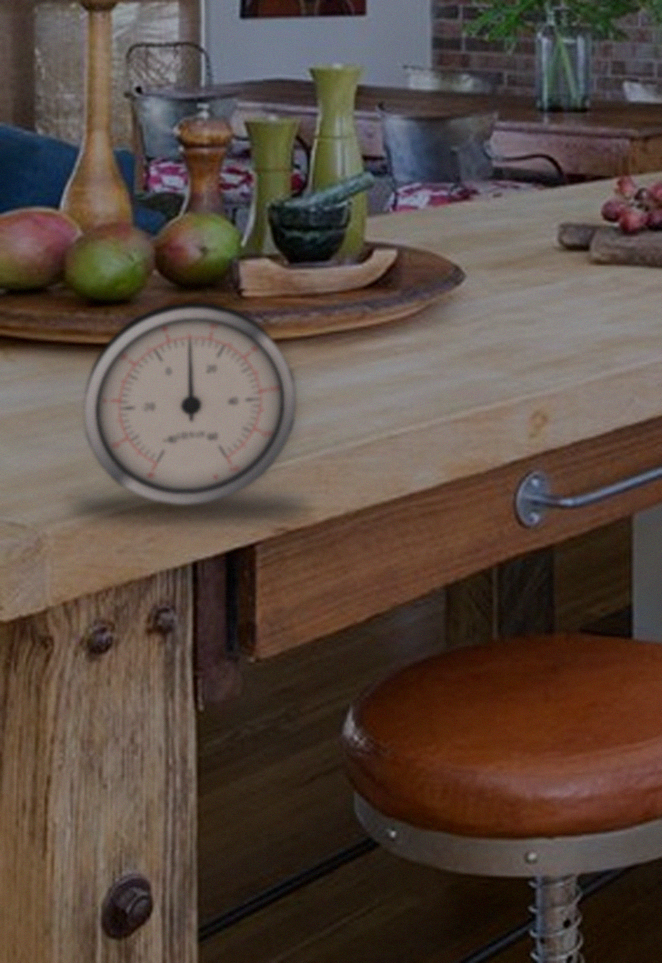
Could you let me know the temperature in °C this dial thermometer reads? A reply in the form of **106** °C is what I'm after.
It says **10** °C
